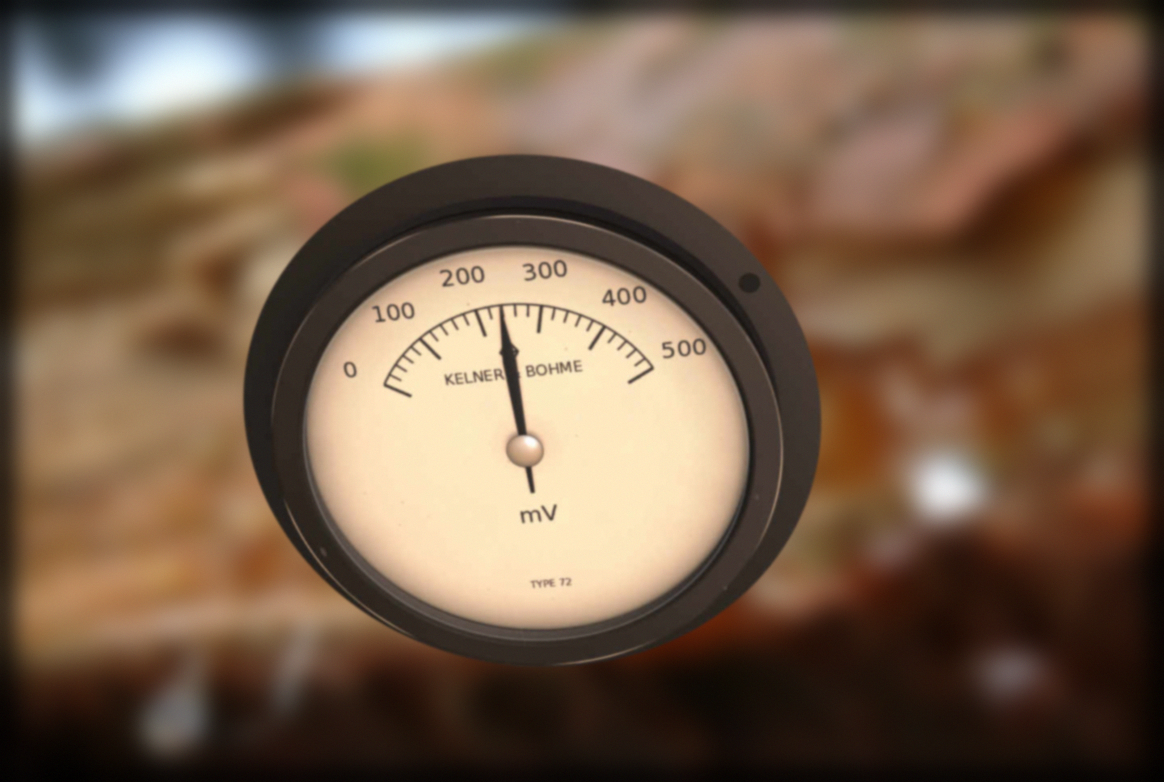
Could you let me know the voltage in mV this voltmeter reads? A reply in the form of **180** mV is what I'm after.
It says **240** mV
